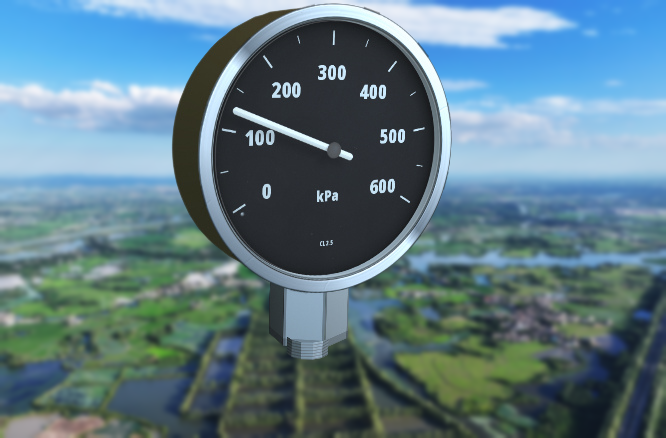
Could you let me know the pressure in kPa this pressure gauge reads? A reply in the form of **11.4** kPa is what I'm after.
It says **125** kPa
